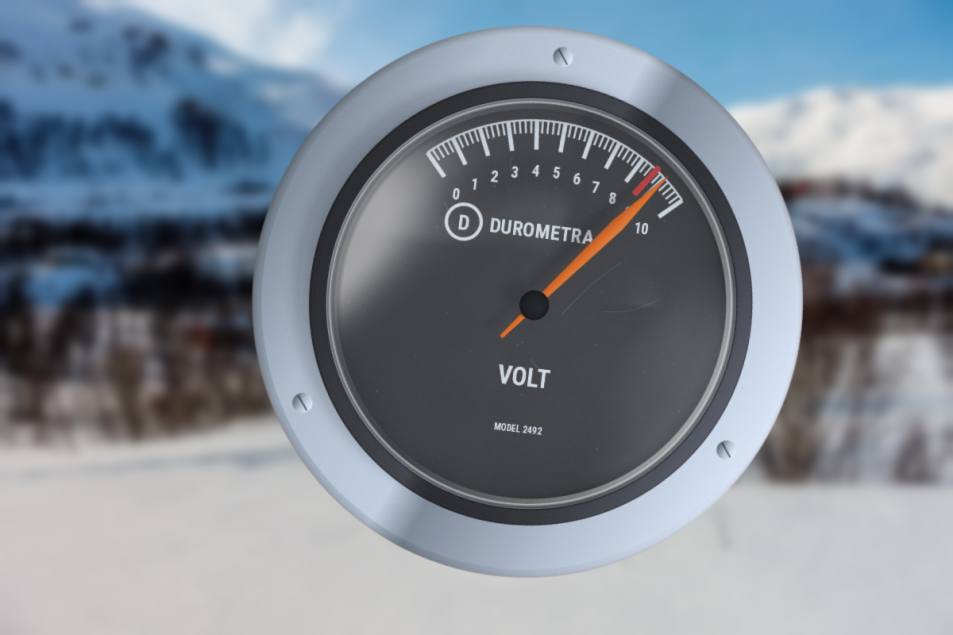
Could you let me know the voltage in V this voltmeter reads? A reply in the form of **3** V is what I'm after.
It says **9** V
